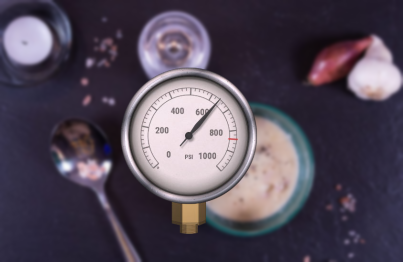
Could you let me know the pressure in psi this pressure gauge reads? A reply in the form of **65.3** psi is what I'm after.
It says **640** psi
